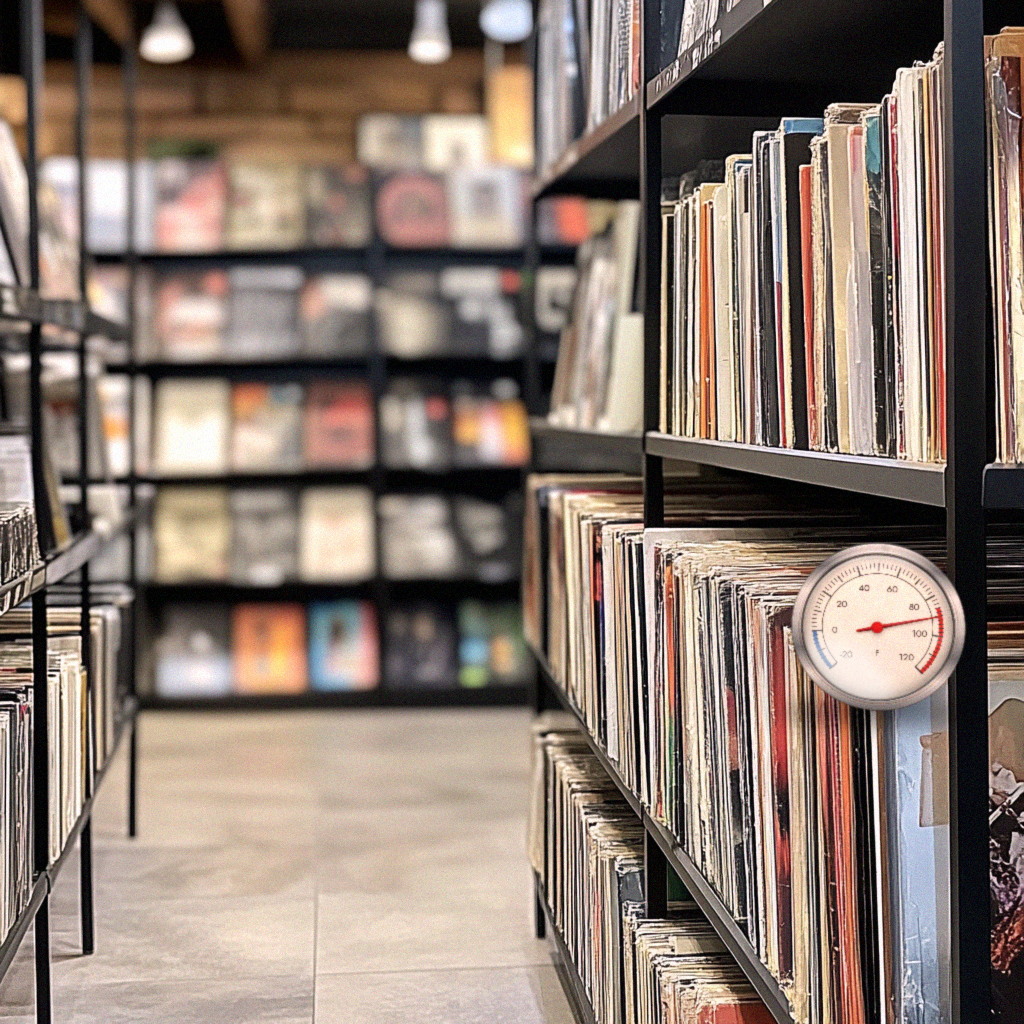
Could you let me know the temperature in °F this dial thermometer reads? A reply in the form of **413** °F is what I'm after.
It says **90** °F
